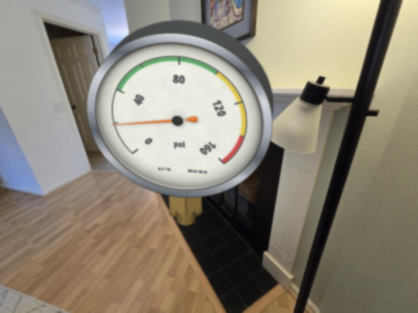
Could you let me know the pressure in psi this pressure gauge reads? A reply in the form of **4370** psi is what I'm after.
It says **20** psi
